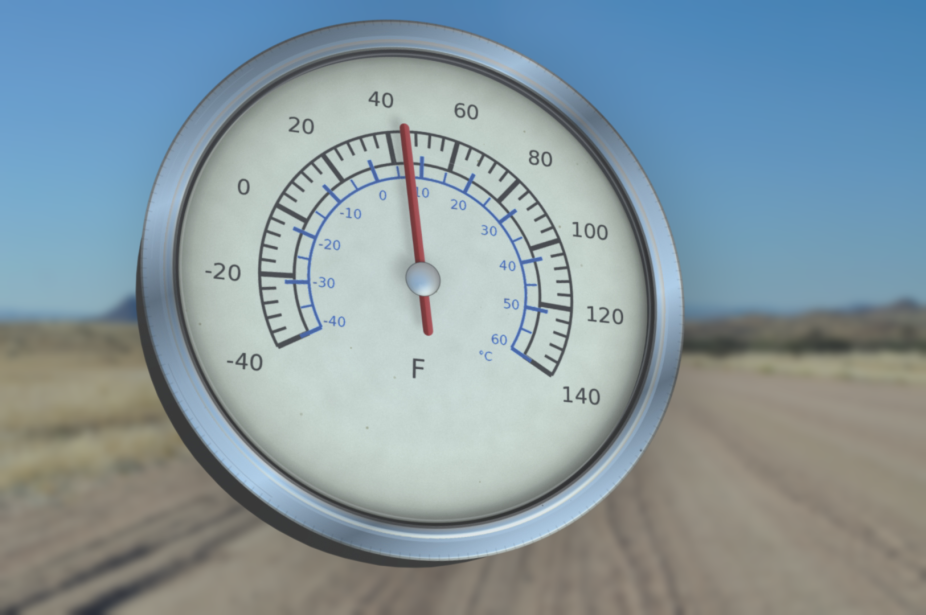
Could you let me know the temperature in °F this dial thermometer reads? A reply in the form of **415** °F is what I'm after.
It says **44** °F
